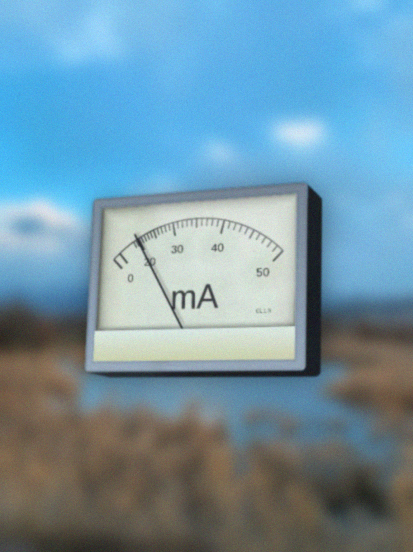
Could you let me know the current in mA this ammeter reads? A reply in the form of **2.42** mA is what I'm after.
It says **20** mA
